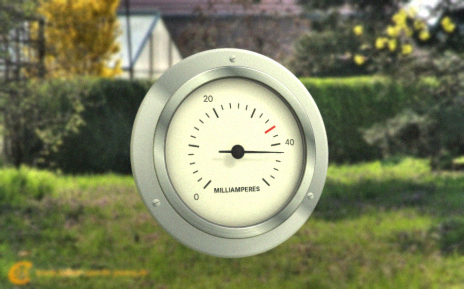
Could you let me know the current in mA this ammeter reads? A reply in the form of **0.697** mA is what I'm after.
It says **42** mA
